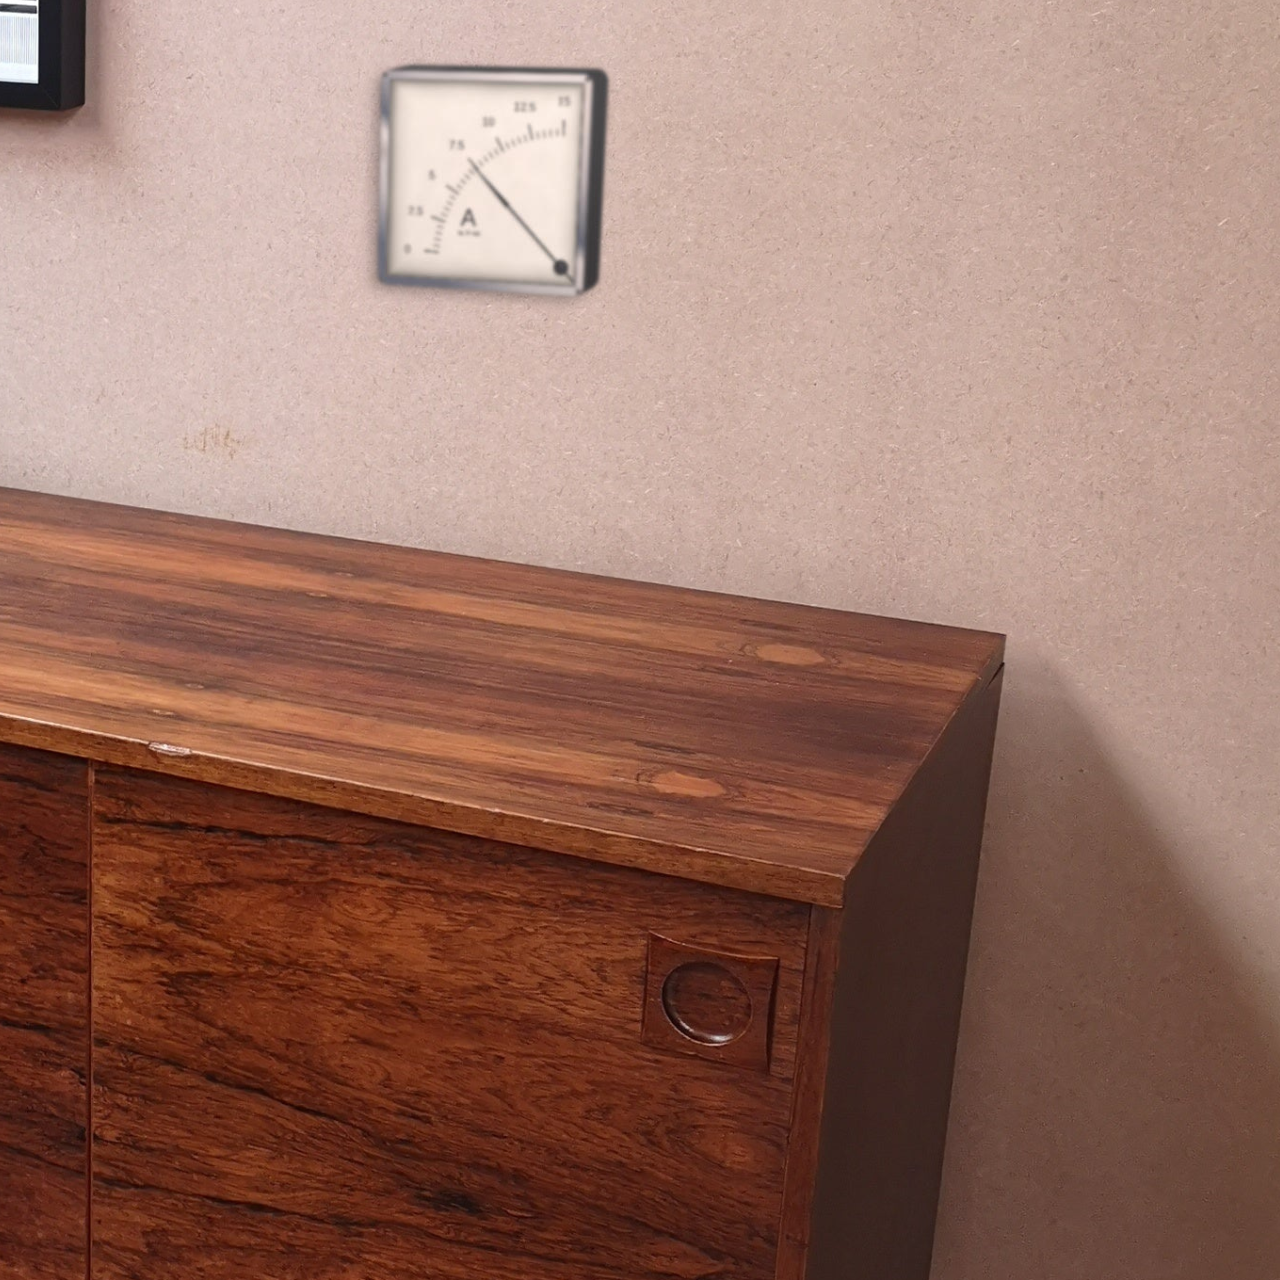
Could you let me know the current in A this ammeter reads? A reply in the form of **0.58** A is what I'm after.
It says **7.5** A
